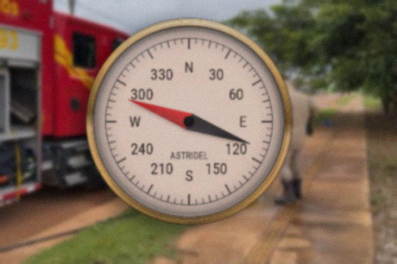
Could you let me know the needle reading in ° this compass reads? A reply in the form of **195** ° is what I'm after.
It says **290** °
